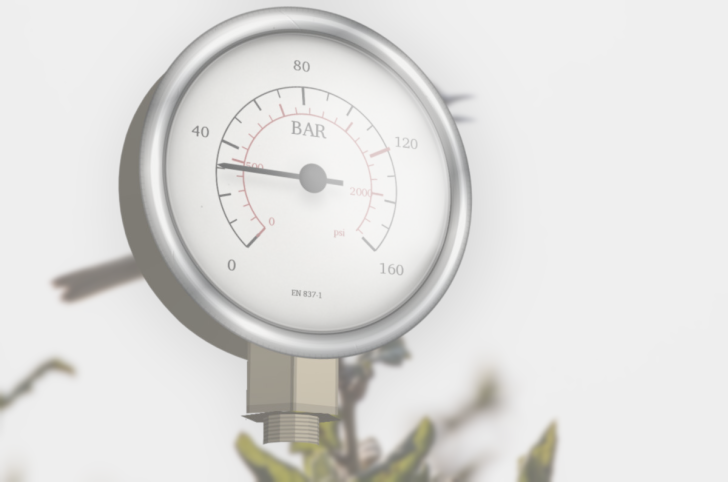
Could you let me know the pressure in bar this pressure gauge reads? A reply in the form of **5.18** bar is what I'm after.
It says **30** bar
